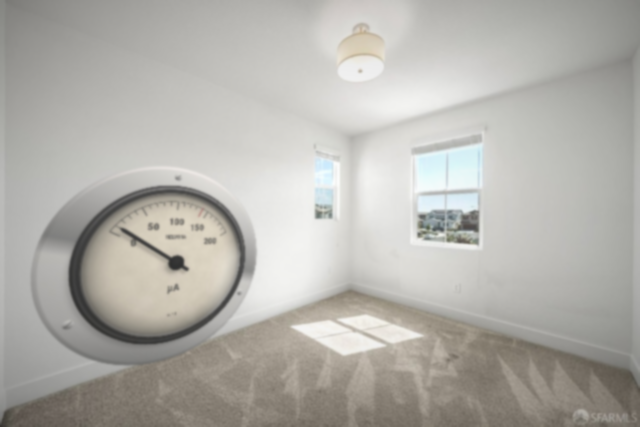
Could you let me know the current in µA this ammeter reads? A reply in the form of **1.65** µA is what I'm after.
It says **10** µA
